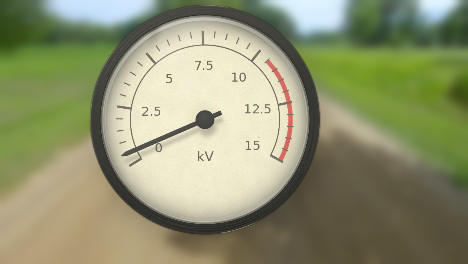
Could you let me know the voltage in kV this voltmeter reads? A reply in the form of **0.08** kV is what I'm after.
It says **0.5** kV
